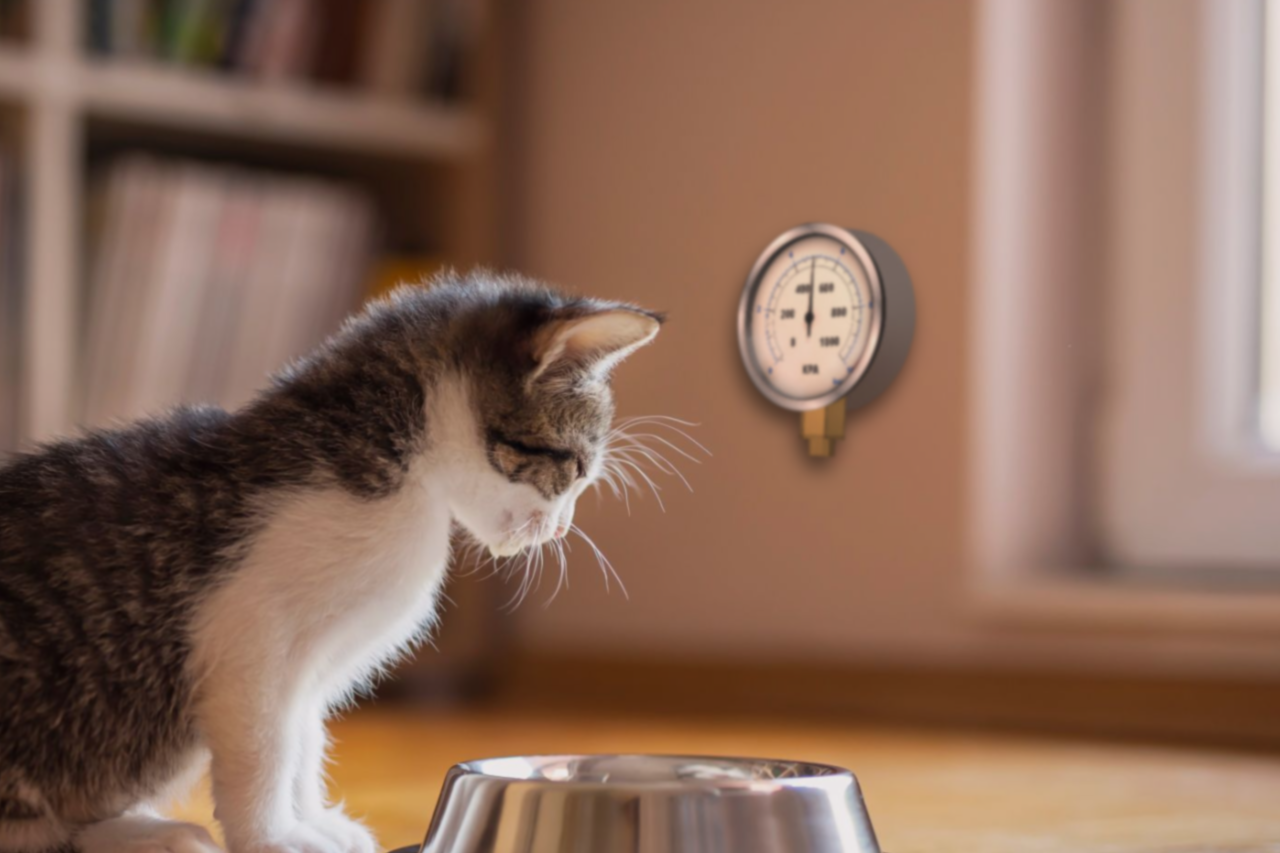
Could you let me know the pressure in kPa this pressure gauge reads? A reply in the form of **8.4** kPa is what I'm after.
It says **500** kPa
